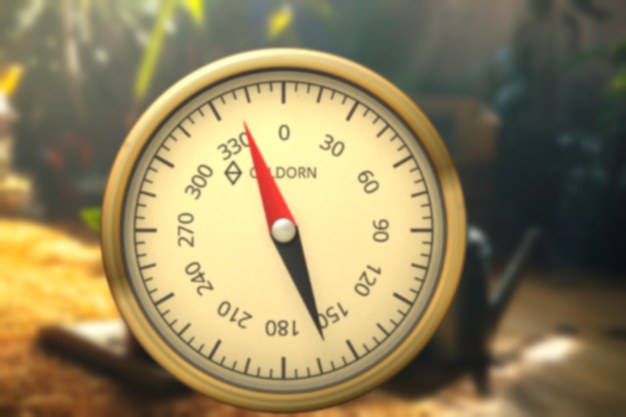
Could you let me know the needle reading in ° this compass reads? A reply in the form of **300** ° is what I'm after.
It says **340** °
